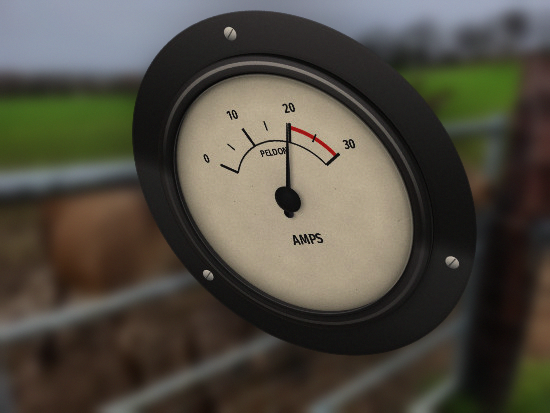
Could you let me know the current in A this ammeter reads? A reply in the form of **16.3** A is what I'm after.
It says **20** A
